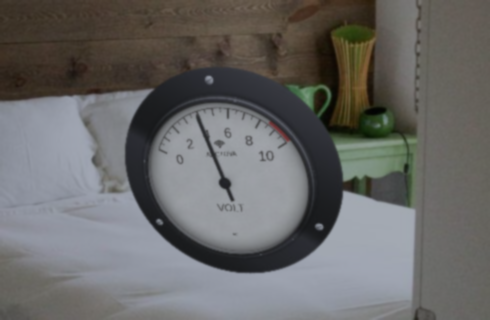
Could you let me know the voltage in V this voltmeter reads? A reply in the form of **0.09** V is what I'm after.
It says **4** V
